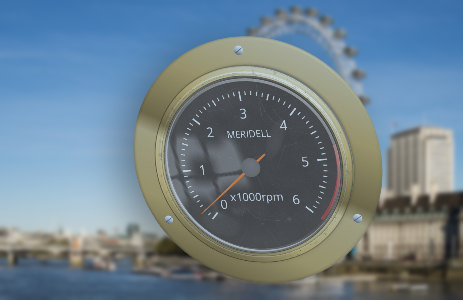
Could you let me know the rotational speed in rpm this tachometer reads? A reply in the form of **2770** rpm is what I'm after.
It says **200** rpm
